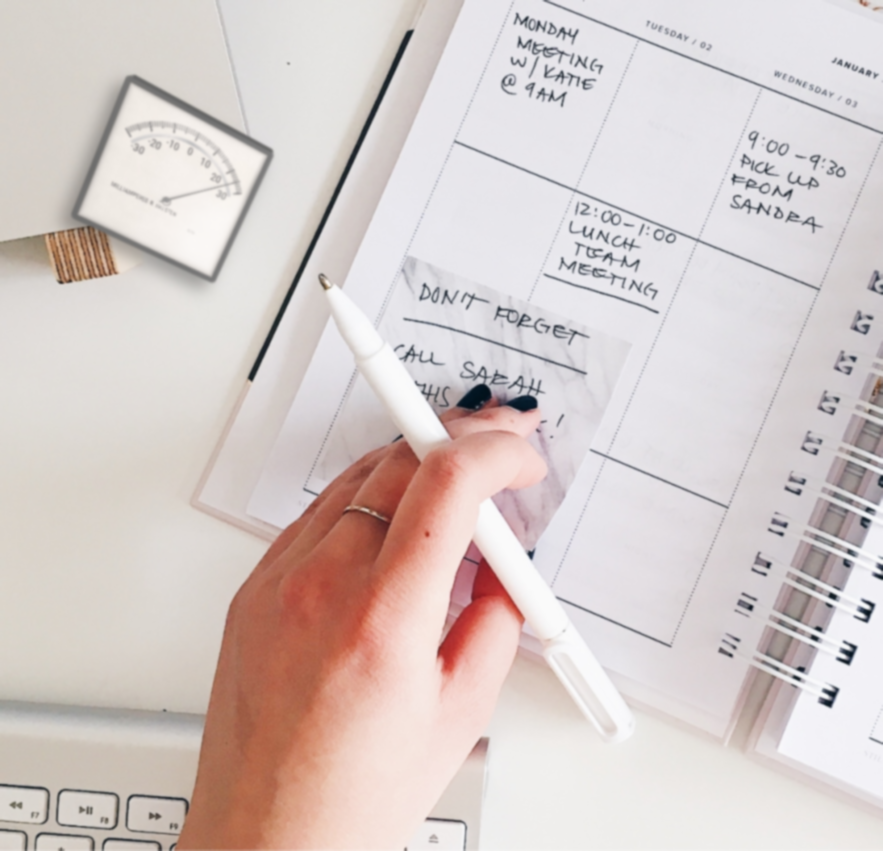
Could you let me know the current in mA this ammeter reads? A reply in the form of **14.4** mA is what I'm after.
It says **25** mA
